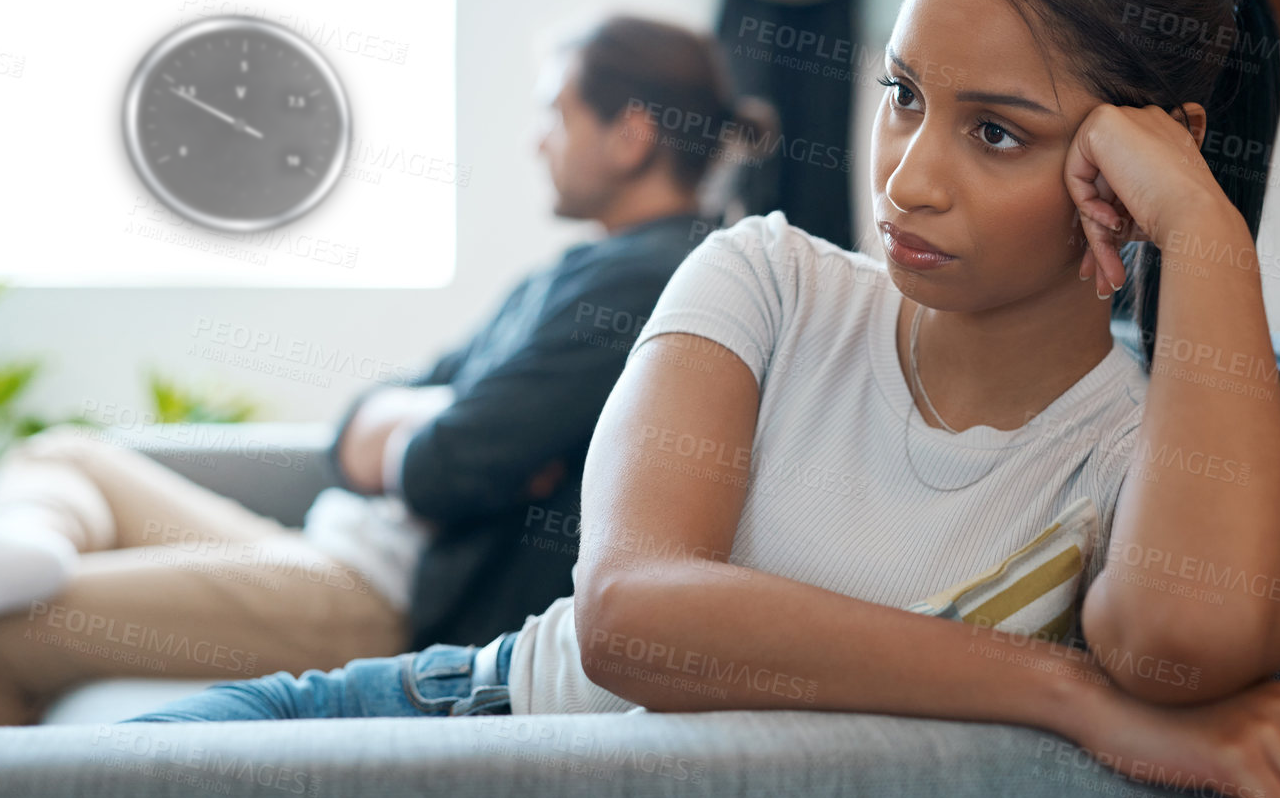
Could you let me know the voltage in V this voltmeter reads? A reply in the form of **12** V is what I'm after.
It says **2.25** V
